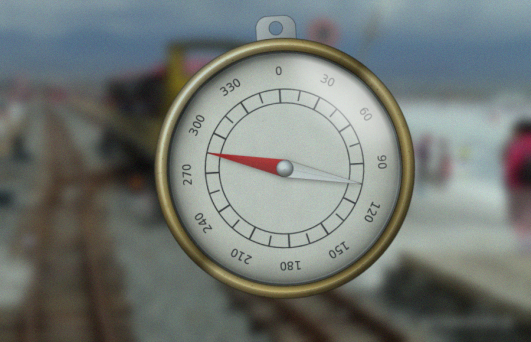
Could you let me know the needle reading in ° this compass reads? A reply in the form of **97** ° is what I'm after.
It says **285** °
